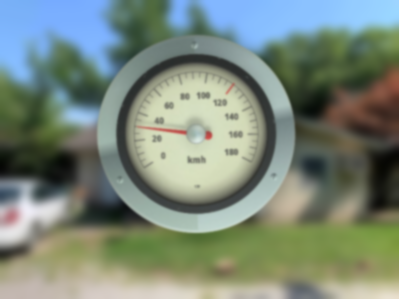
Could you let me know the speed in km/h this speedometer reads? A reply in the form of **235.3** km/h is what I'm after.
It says **30** km/h
